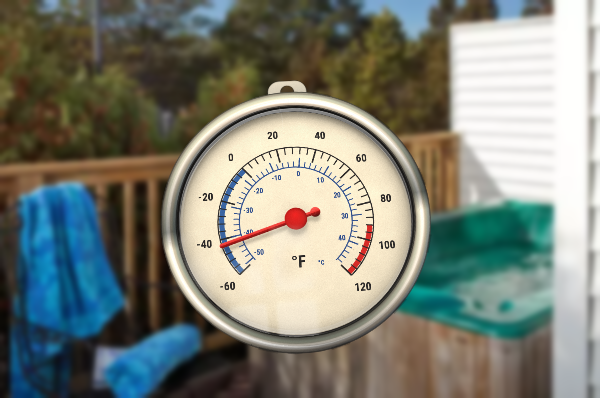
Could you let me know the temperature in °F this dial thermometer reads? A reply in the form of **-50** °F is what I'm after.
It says **-44** °F
